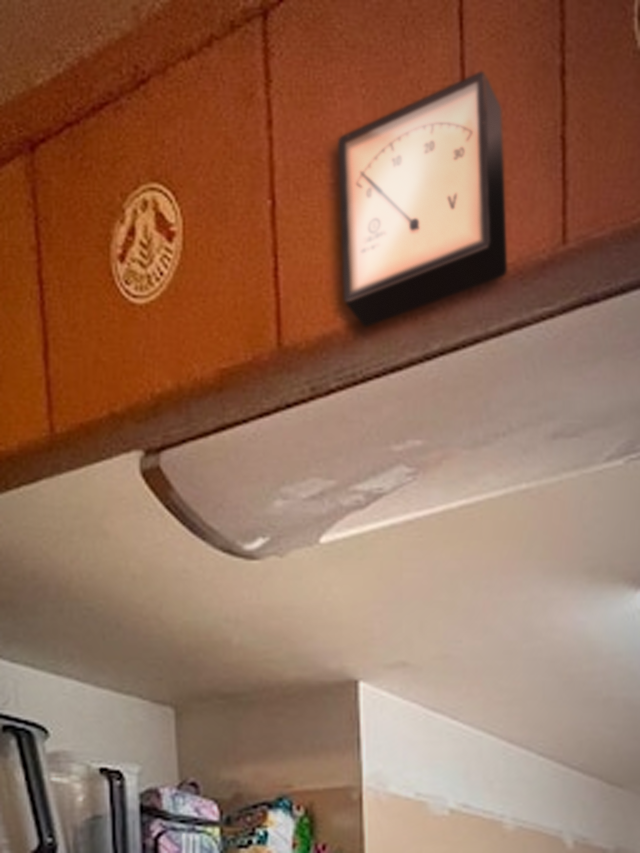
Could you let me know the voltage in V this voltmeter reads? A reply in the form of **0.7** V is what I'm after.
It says **2** V
